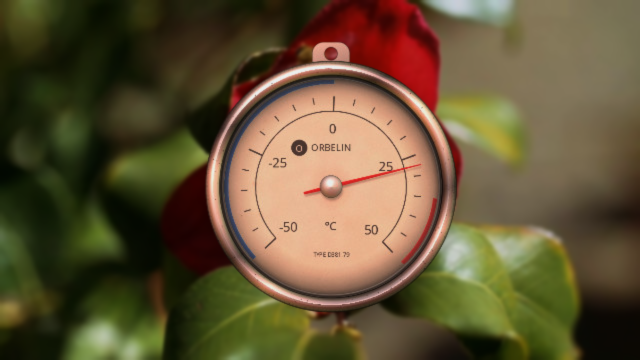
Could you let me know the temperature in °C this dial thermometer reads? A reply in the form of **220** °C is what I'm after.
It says **27.5** °C
